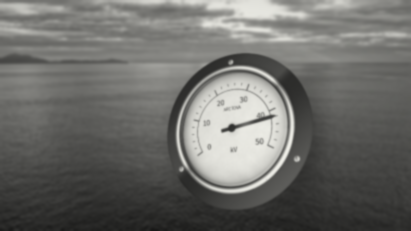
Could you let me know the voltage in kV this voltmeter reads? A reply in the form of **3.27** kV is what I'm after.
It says **42** kV
